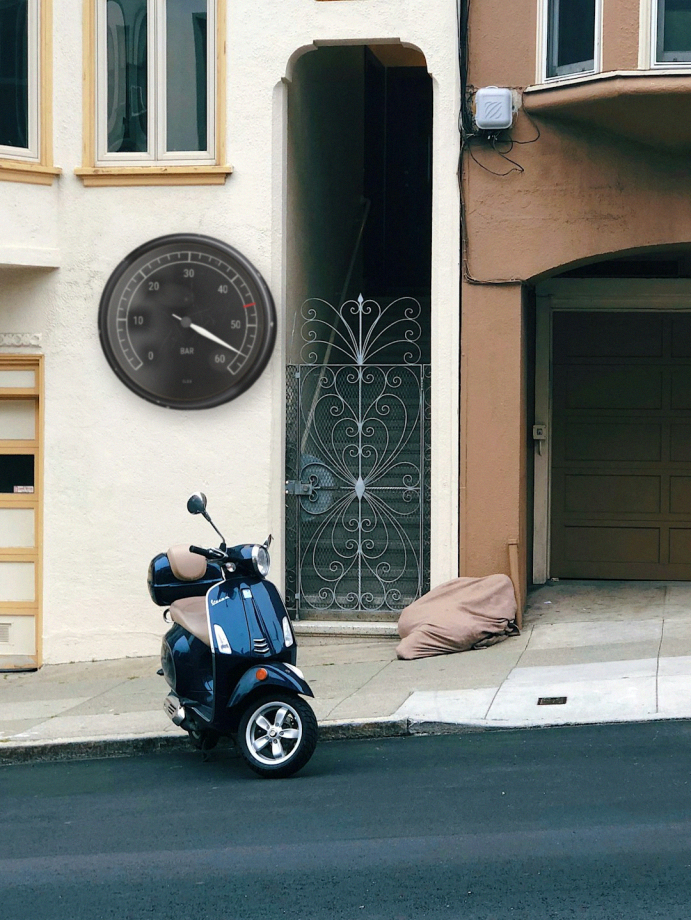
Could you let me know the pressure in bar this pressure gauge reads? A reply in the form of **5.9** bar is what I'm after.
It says **56** bar
